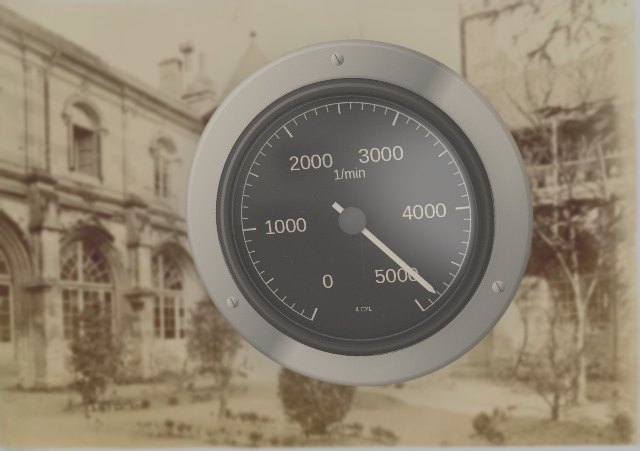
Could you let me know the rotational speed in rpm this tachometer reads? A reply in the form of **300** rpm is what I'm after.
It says **4800** rpm
